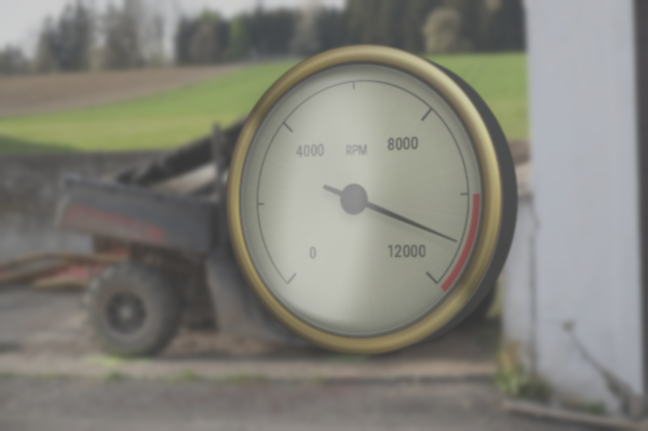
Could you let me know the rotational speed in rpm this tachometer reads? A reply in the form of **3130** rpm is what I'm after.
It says **11000** rpm
